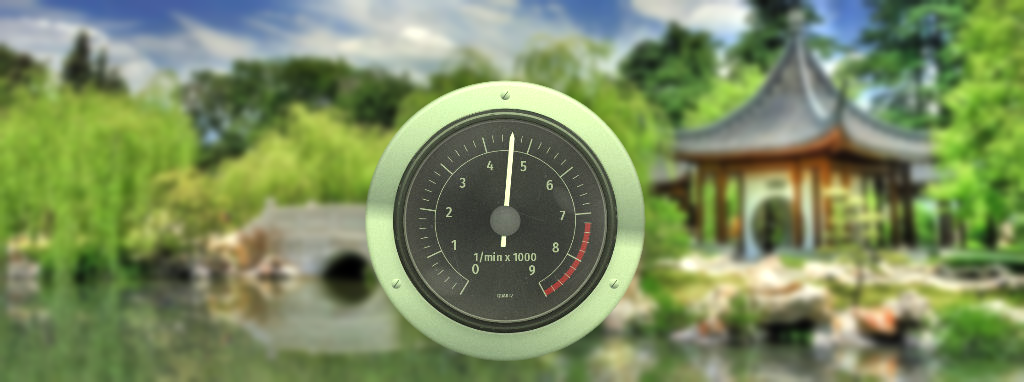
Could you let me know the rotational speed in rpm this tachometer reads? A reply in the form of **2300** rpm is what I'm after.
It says **4600** rpm
